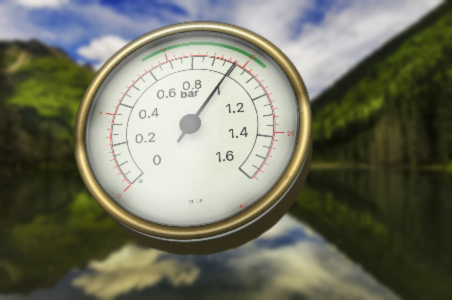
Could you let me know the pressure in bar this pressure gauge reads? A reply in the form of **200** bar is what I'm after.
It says **1** bar
